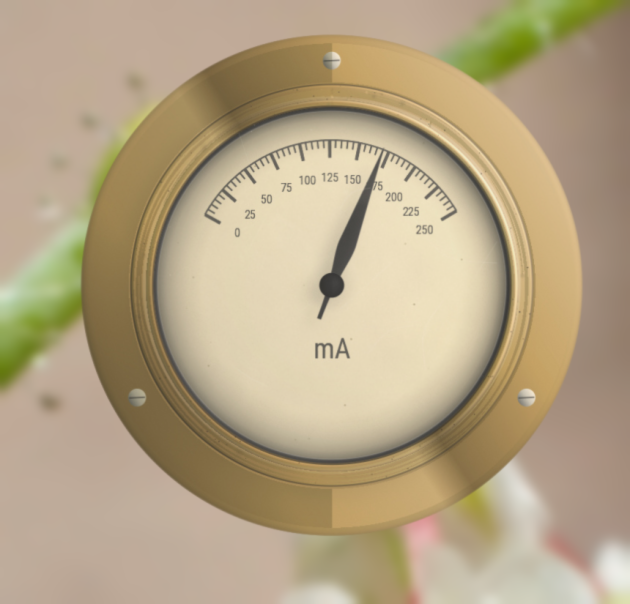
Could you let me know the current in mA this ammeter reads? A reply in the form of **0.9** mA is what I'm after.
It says **170** mA
